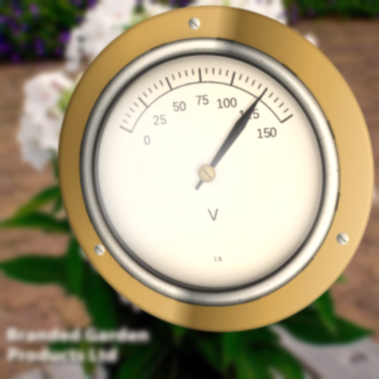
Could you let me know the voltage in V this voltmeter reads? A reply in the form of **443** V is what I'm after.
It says **125** V
